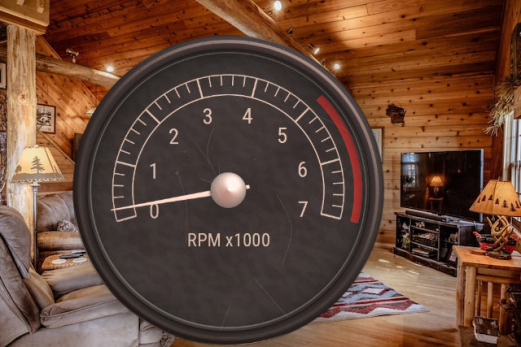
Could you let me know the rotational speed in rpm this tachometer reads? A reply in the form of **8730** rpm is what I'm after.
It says **200** rpm
